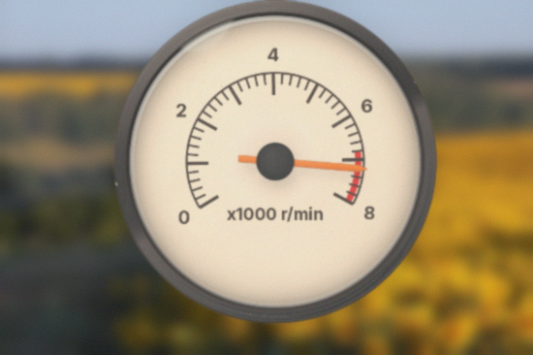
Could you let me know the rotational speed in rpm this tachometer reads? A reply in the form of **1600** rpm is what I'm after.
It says **7200** rpm
